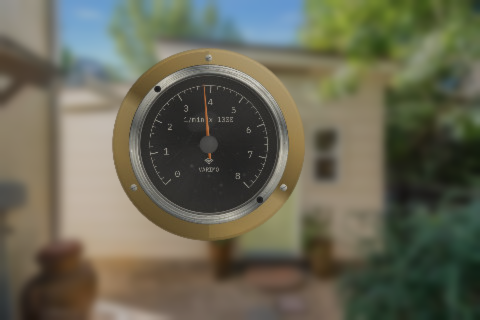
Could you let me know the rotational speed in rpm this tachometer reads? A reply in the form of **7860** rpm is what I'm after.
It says **3800** rpm
